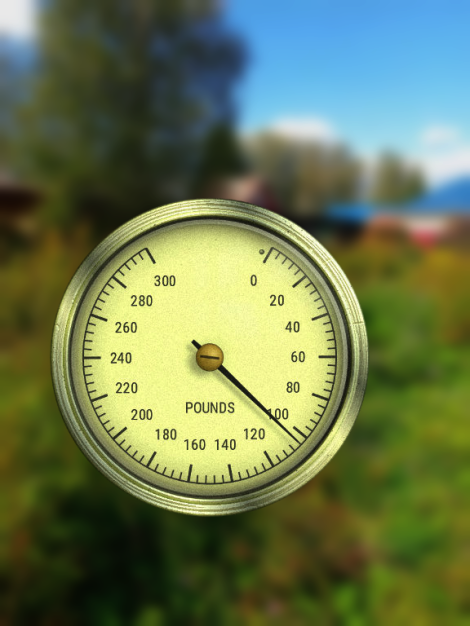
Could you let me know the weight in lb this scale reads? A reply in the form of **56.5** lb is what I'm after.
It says **104** lb
